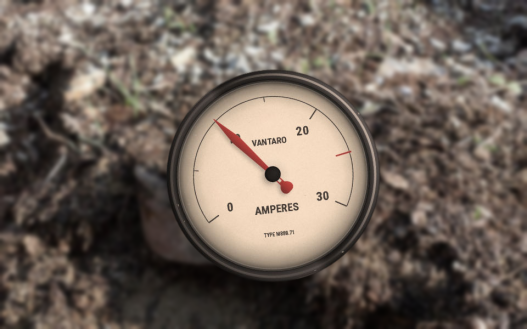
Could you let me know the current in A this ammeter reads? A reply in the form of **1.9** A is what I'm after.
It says **10** A
